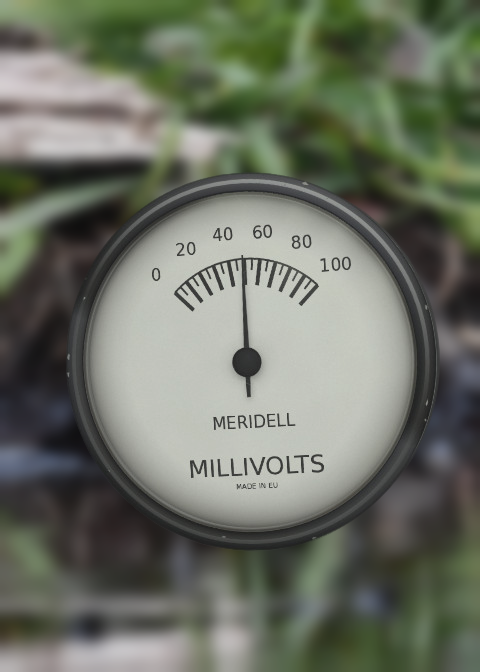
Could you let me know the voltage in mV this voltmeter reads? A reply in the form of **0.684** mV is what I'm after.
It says **50** mV
